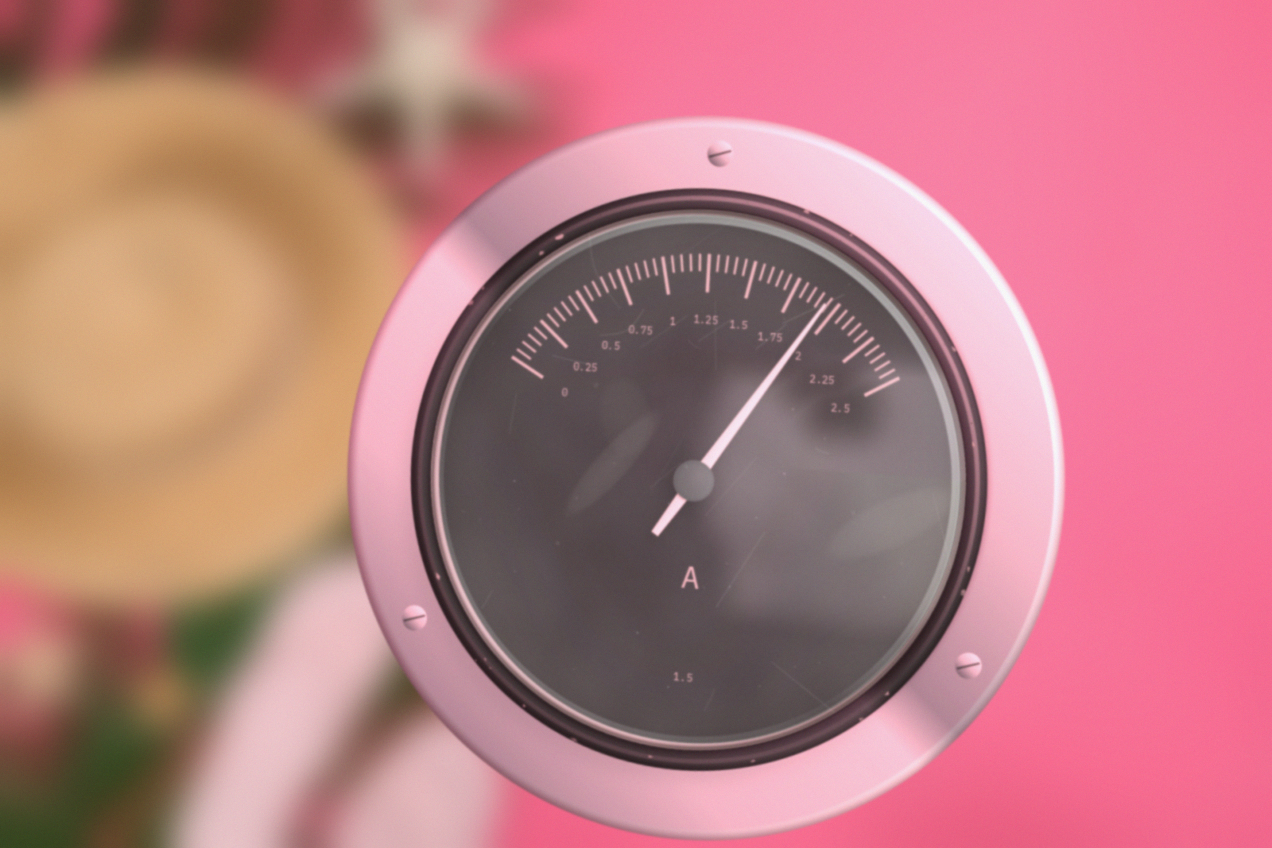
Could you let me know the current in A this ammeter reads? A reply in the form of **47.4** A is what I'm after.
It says **1.95** A
